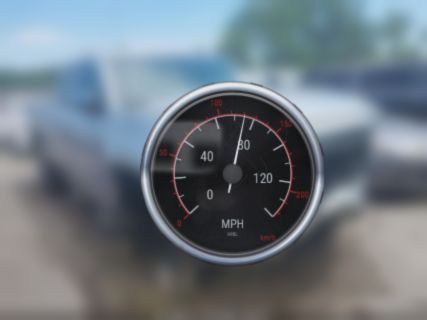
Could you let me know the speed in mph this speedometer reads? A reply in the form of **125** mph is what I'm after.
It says **75** mph
